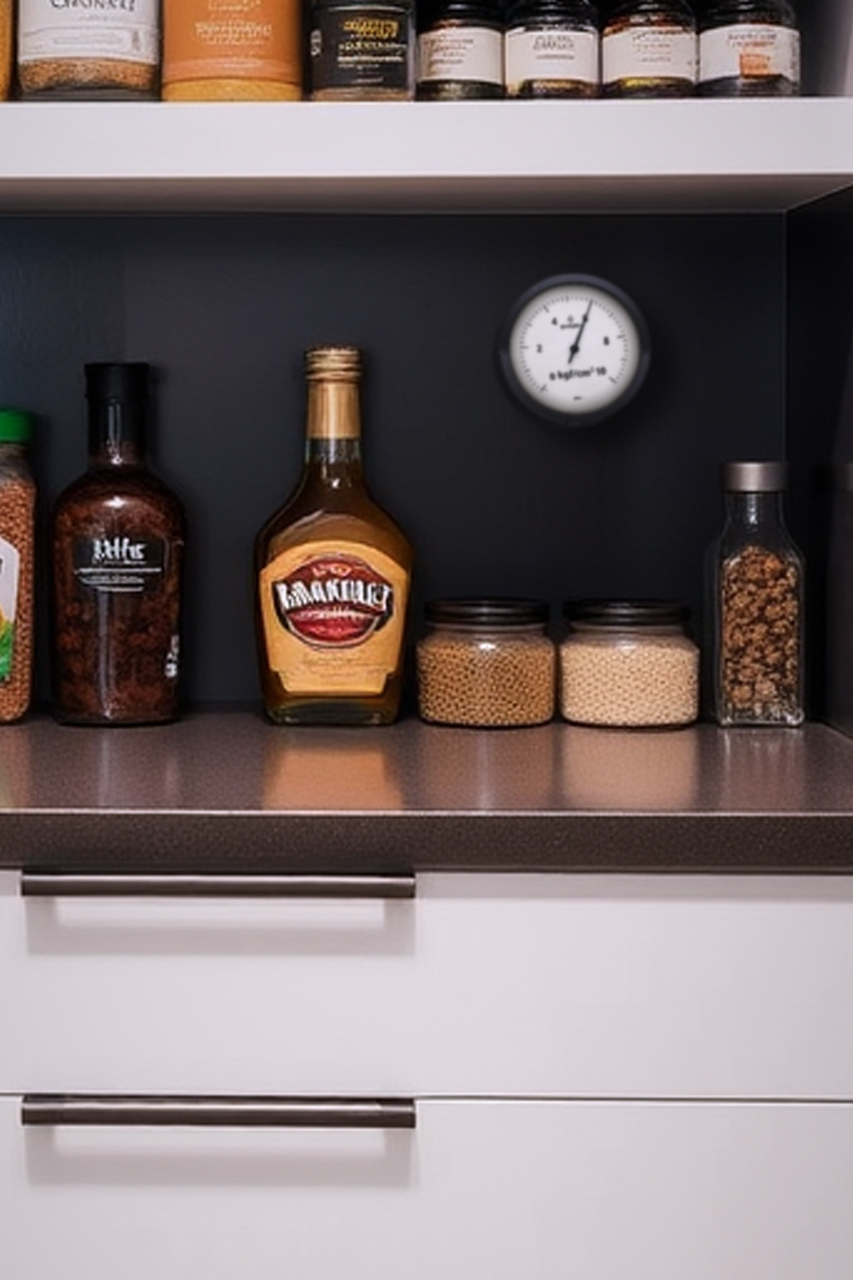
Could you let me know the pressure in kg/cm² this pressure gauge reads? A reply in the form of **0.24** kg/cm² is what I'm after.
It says **6** kg/cm²
